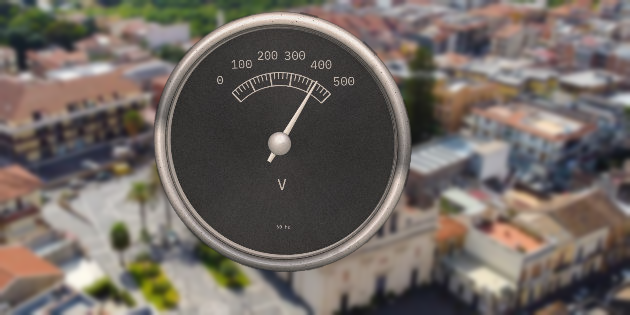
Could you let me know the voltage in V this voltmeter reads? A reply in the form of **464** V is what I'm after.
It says **420** V
